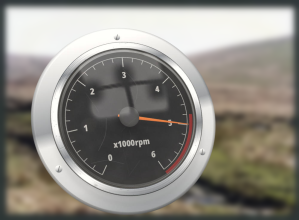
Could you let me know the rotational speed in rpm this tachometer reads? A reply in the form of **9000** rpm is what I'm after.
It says **5000** rpm
